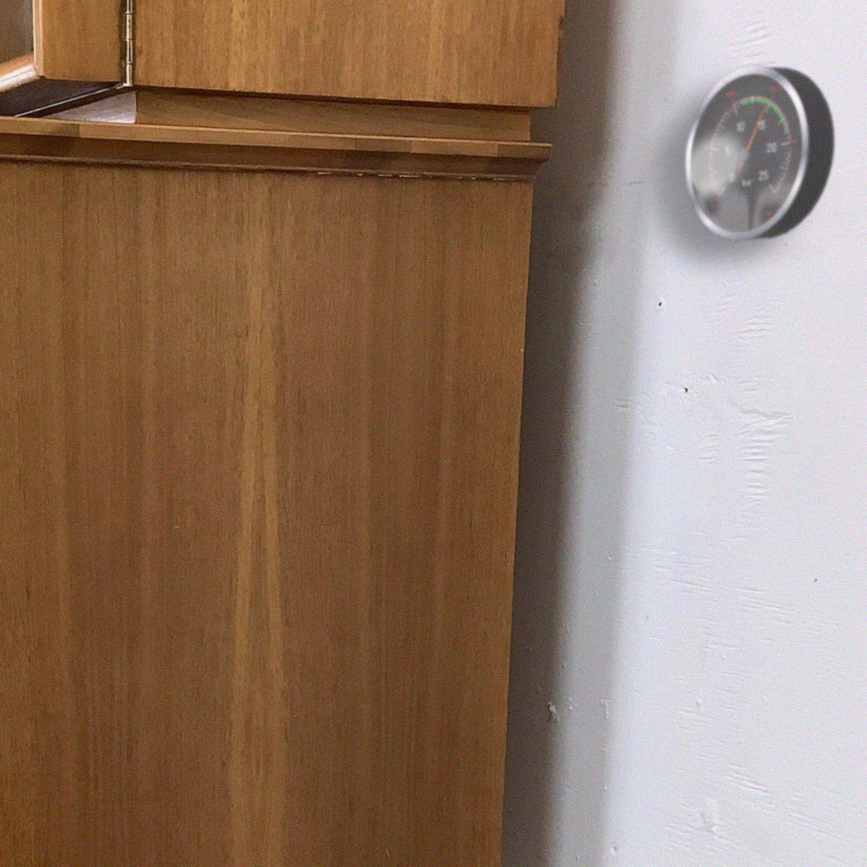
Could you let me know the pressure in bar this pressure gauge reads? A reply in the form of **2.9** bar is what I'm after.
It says **15** bar
